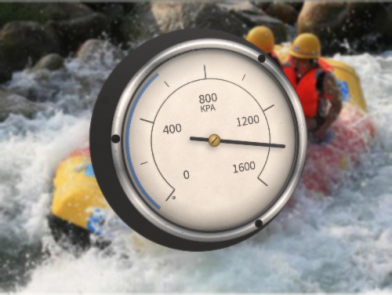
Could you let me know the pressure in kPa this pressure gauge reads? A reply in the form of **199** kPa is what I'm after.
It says **1400** kPa
